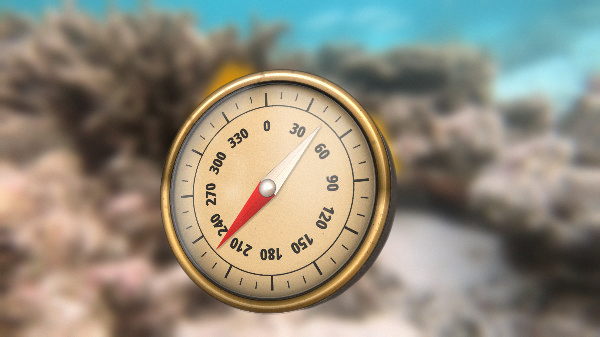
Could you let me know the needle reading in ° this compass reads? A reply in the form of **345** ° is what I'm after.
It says **225** °
